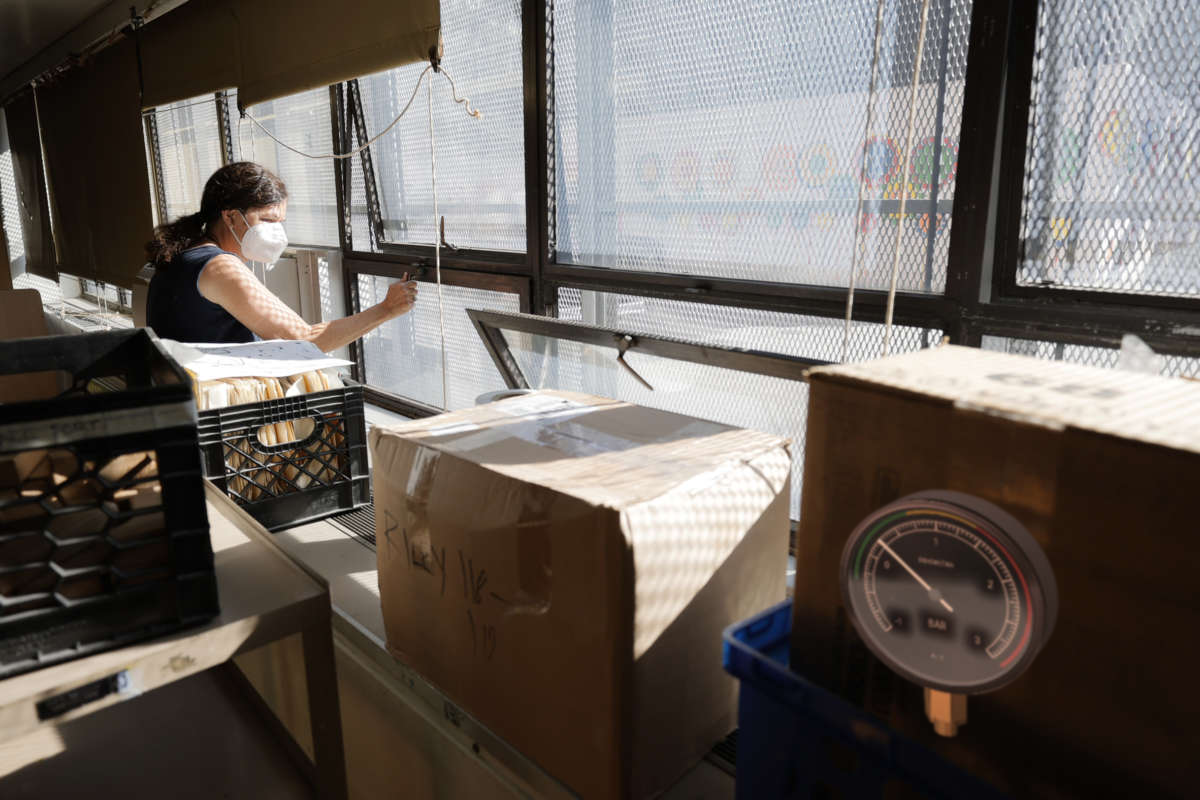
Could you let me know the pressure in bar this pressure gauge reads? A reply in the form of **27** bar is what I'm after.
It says **0.25** bar
